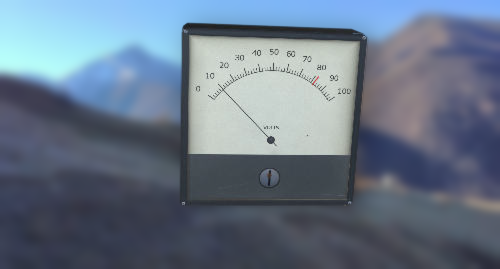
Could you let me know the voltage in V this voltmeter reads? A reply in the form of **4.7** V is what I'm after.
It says **10** V
